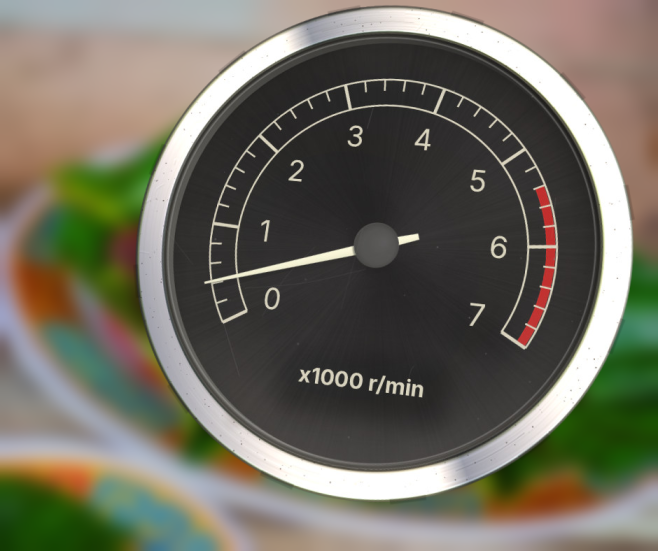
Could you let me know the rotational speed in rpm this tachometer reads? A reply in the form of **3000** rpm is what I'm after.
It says **400** rpm
